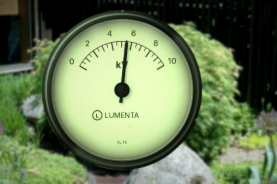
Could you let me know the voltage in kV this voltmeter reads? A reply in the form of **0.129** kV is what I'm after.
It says **5.5** kV
